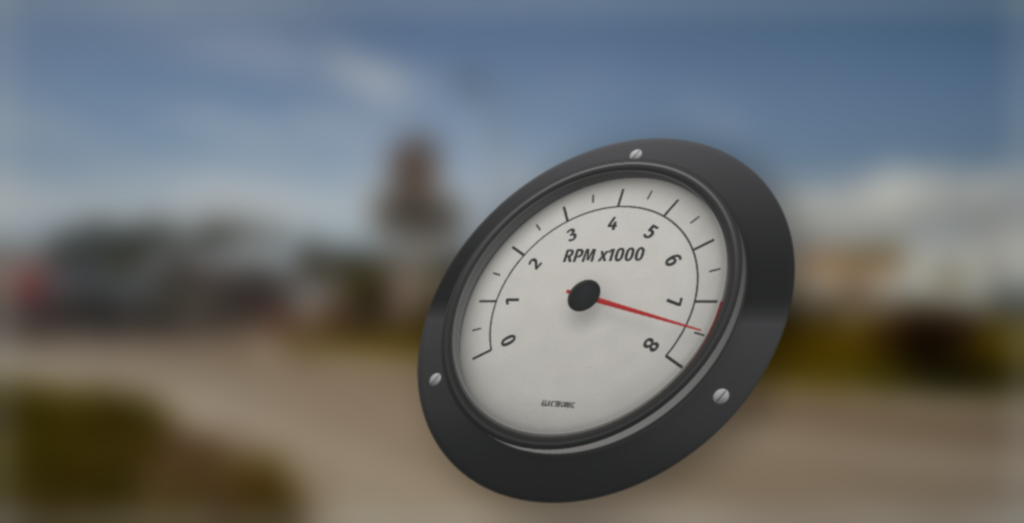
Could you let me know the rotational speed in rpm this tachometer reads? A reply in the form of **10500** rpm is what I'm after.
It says **7500** rpm
